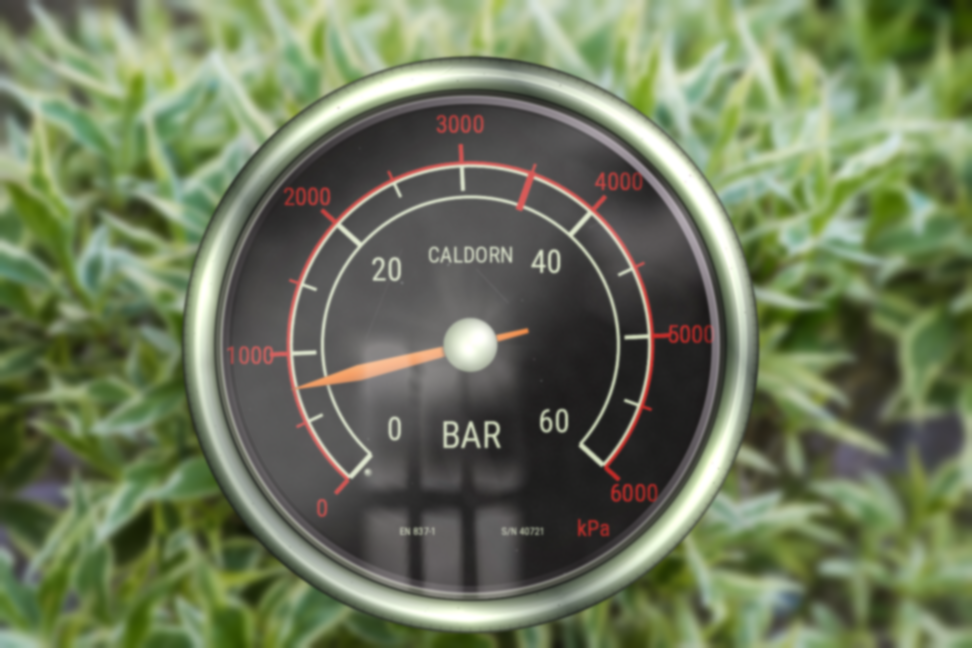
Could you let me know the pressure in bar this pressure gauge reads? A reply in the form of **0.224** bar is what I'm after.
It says **7.5** bar
